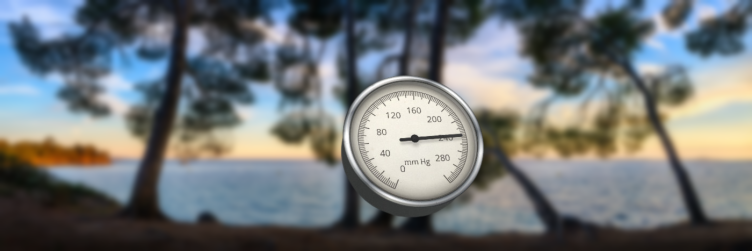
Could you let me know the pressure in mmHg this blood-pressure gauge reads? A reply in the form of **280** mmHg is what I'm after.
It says **240** mmHg
